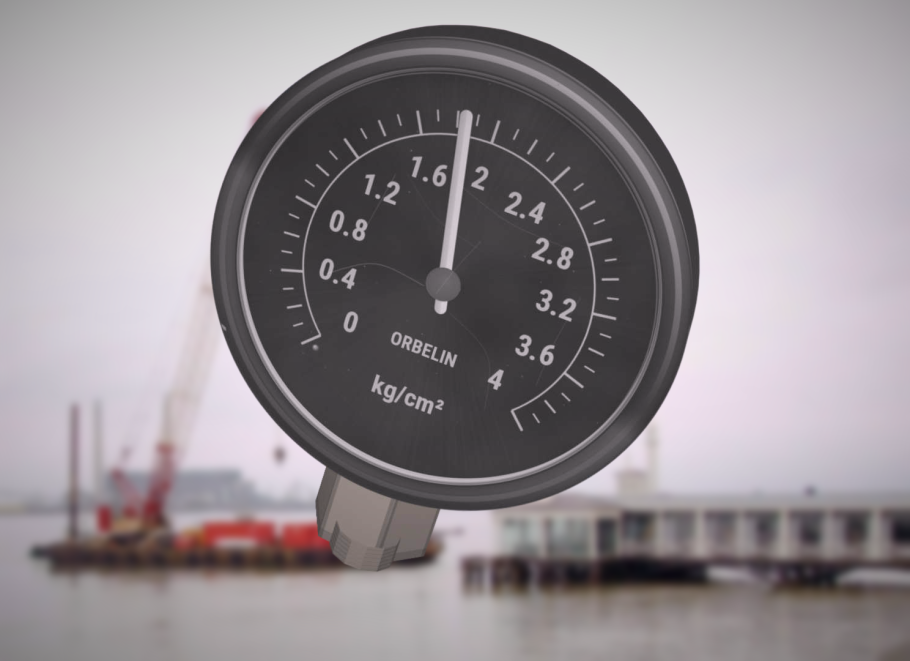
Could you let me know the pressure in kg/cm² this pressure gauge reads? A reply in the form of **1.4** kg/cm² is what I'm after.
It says **1.85** kg/cm²
